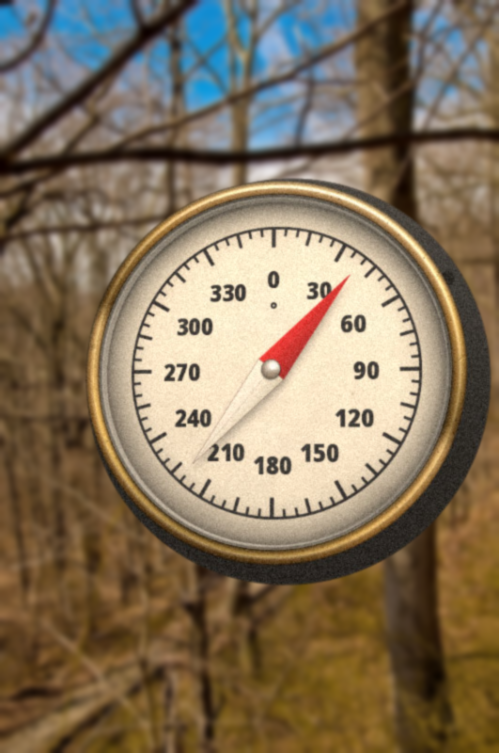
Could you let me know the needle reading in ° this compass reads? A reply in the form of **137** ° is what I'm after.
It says **40** °
